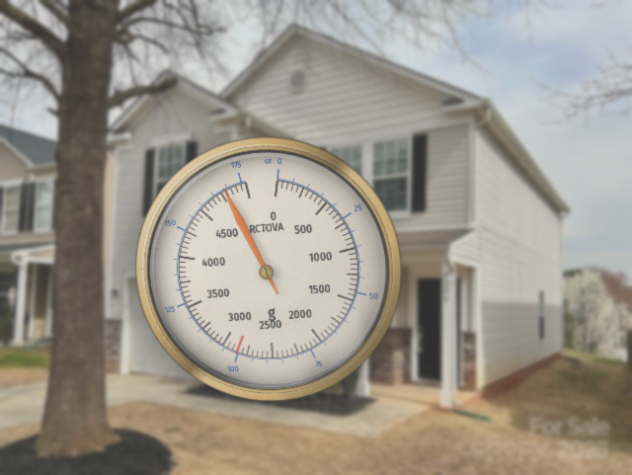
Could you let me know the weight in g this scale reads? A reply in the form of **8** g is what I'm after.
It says **4800** g
